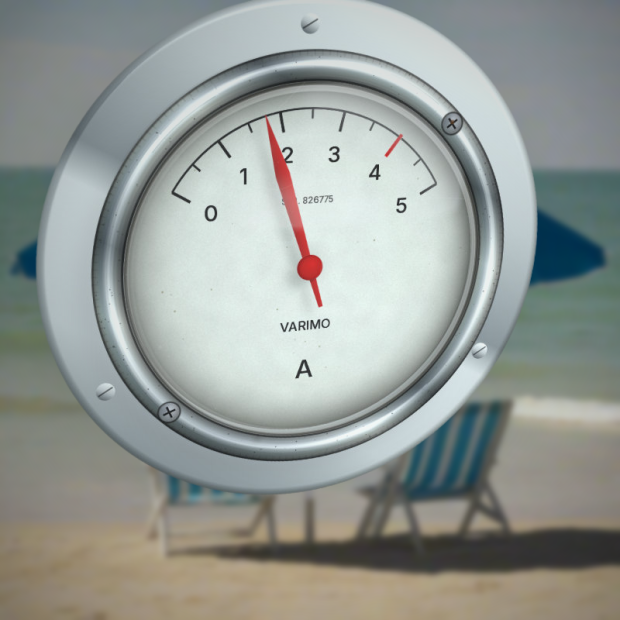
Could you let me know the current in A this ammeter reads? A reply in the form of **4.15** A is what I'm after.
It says **1.75** A
